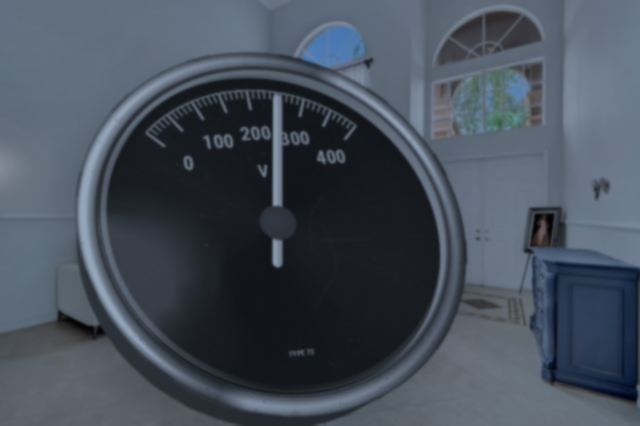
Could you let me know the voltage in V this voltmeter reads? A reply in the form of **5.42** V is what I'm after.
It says **250** V
